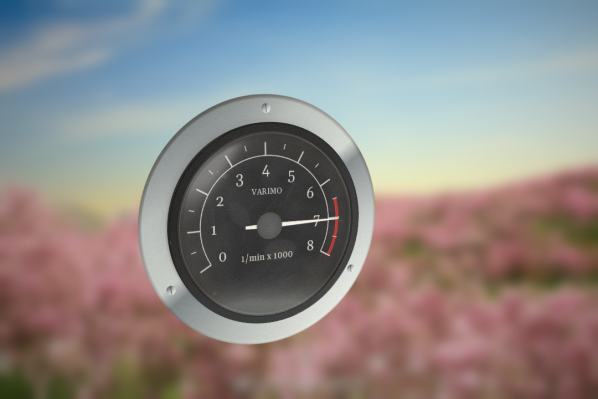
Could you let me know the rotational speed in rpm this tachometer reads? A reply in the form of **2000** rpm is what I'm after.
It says **7000** rpm
